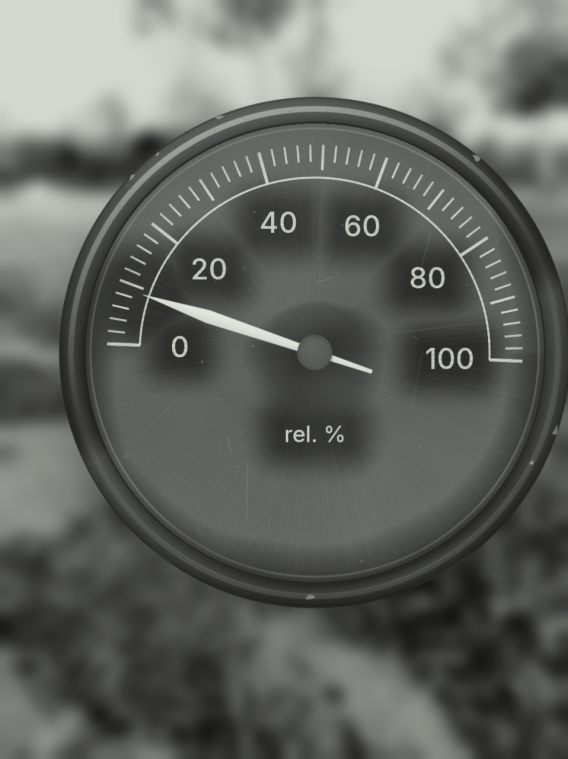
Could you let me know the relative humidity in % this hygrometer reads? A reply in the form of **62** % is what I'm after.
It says **9** %
